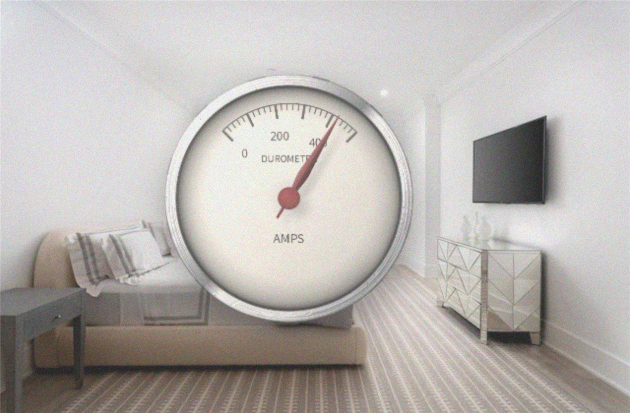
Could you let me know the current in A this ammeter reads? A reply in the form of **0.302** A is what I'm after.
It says **420** A
